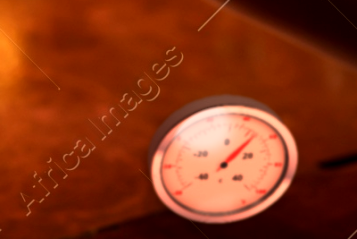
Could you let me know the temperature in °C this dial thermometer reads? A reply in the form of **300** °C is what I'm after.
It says **10** °C
